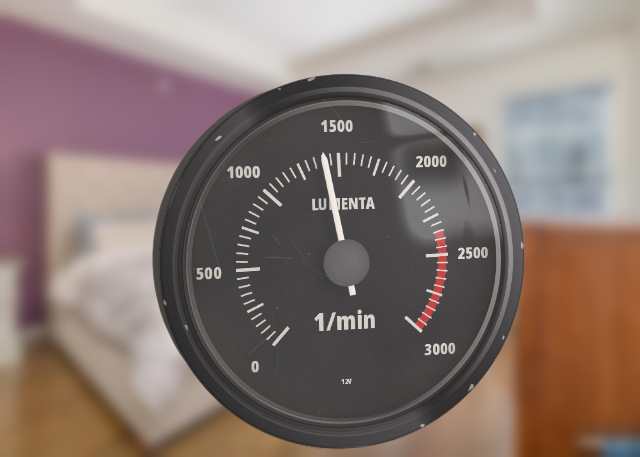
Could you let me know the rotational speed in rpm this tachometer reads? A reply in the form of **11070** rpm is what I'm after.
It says **1400** rpm
